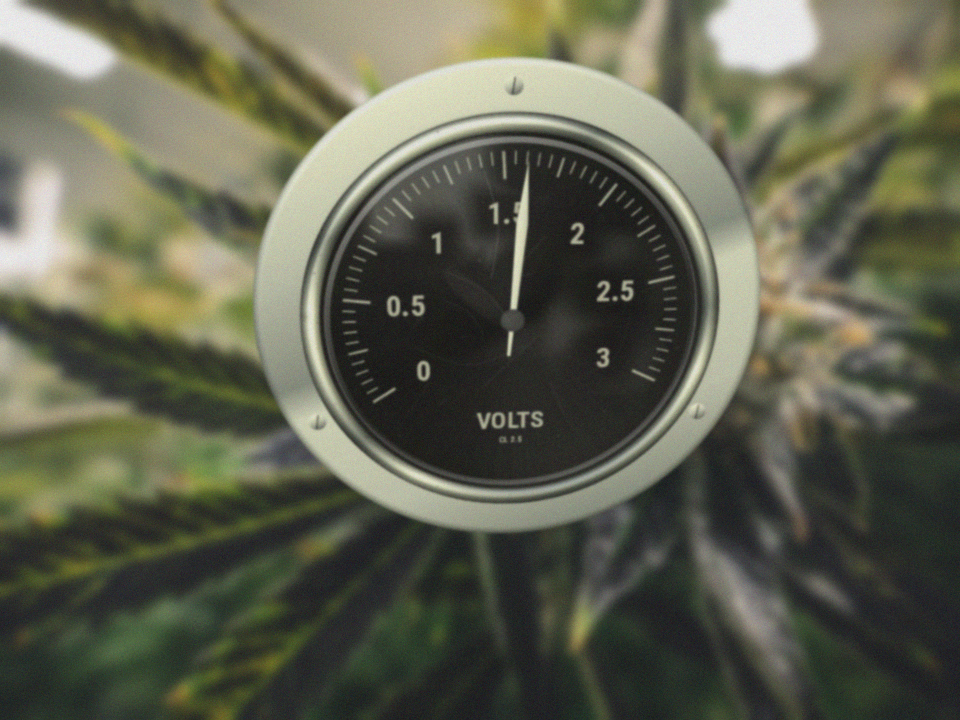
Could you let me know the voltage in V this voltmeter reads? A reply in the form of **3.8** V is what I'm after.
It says **1.6** V
